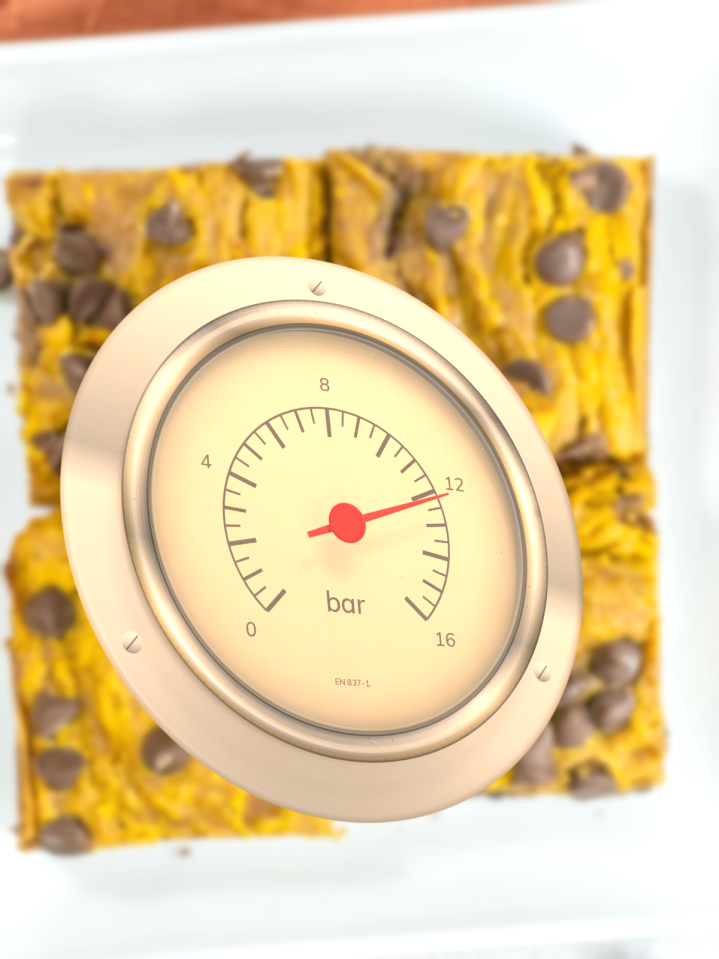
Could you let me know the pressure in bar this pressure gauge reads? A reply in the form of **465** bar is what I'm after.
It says **12.25** bar
